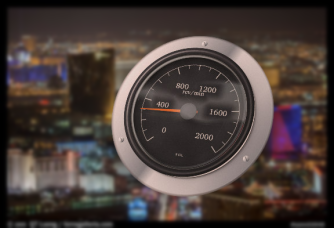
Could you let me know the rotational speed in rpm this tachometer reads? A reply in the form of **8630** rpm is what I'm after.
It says **300** rpm
